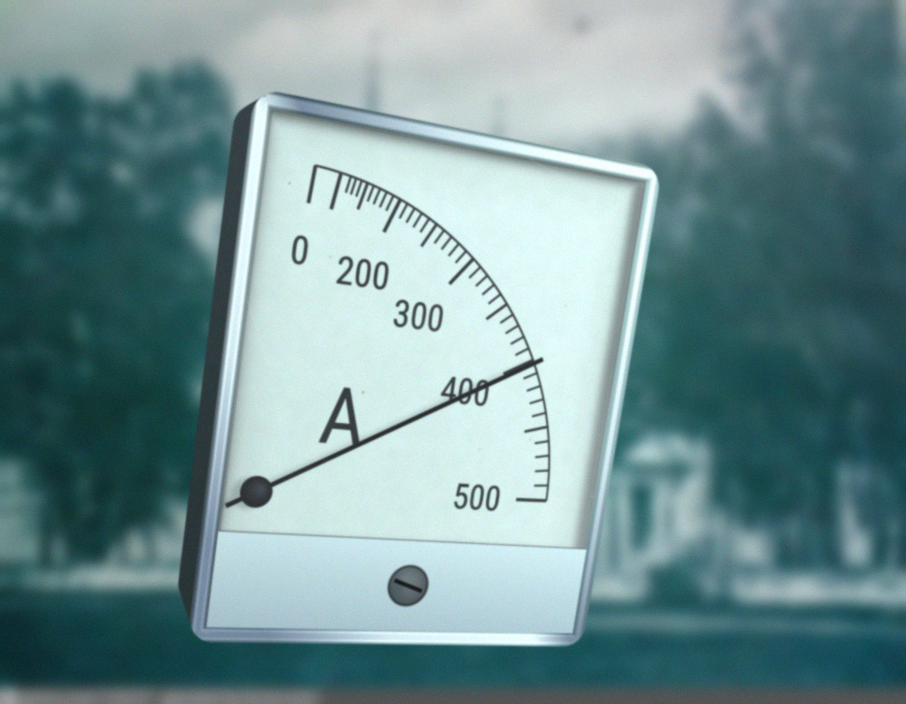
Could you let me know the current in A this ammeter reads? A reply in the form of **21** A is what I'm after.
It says **400** A
